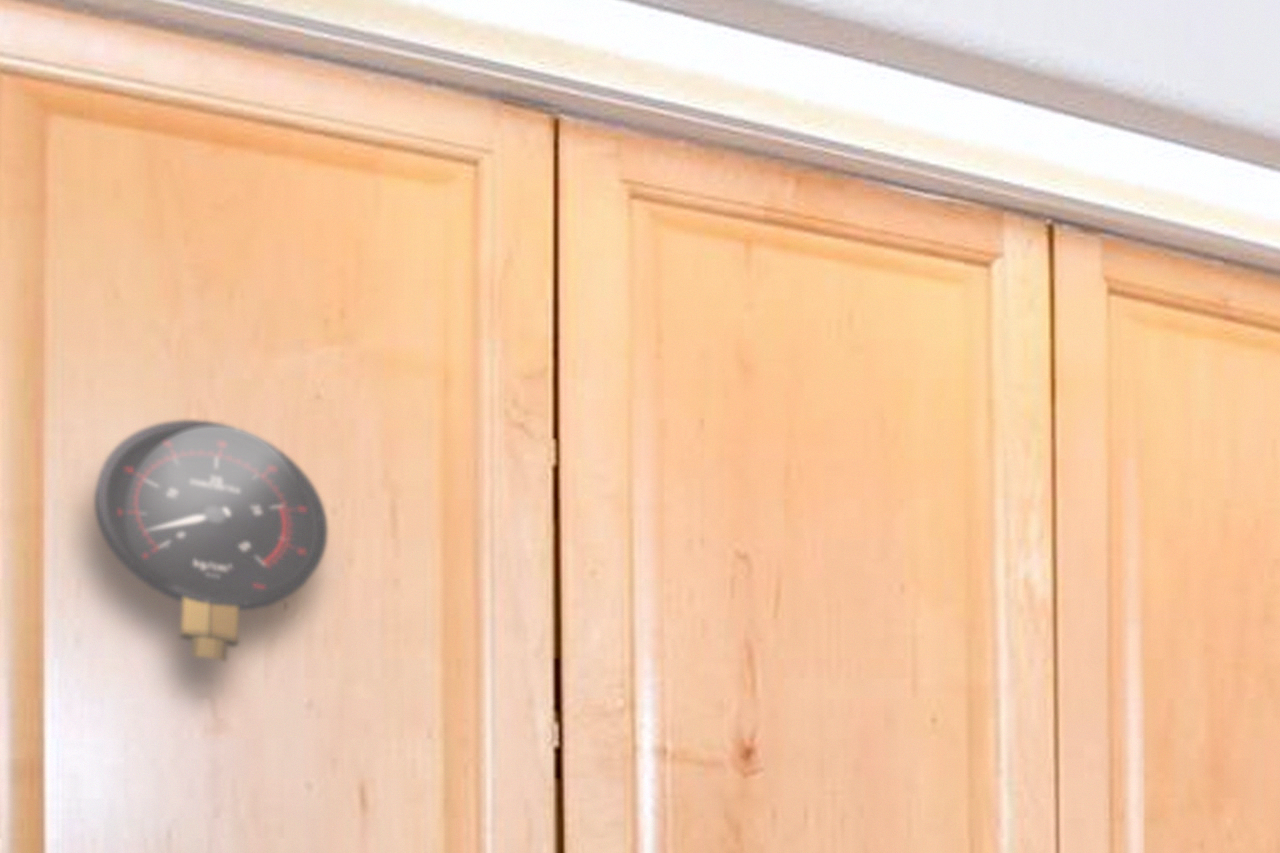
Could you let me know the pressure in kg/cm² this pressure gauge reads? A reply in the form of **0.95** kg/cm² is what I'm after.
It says **2.5** kg/cm²
